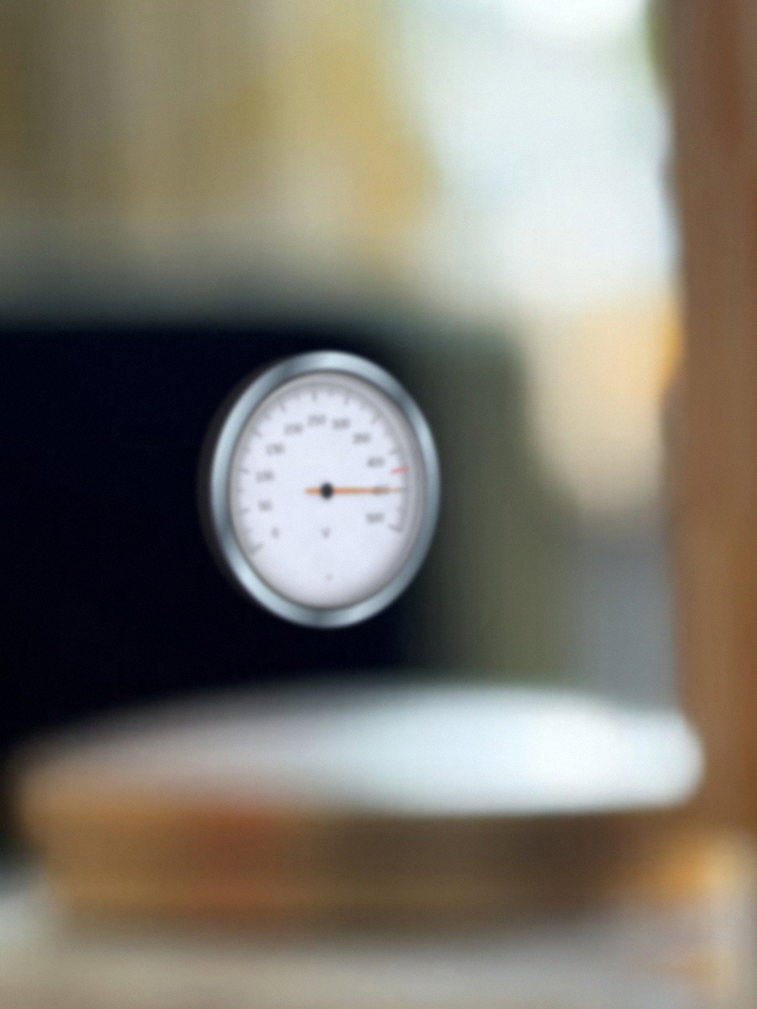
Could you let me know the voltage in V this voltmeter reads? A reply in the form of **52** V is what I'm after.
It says **450** V
